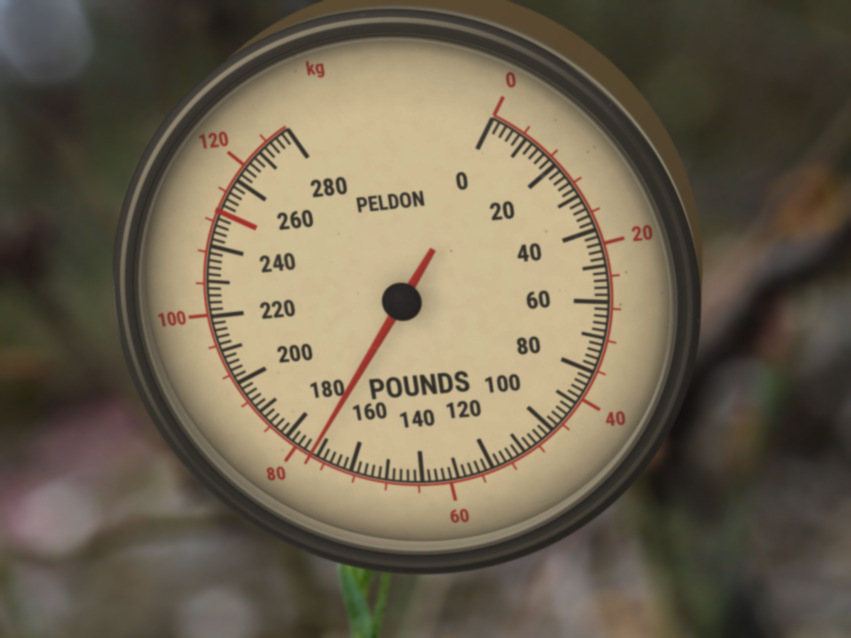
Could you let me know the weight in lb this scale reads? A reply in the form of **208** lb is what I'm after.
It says **172** lb
